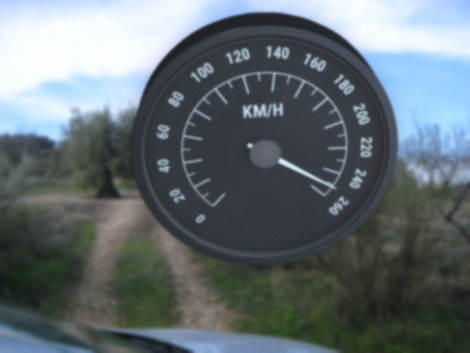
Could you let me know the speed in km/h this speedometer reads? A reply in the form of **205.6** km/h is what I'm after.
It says **250** km/h
